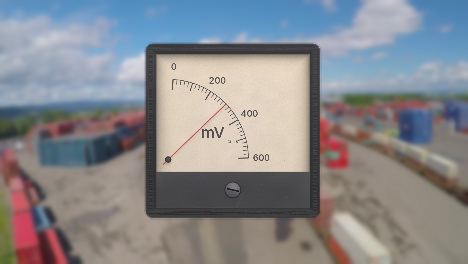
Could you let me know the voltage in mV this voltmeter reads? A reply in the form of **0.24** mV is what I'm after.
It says **300** mV
